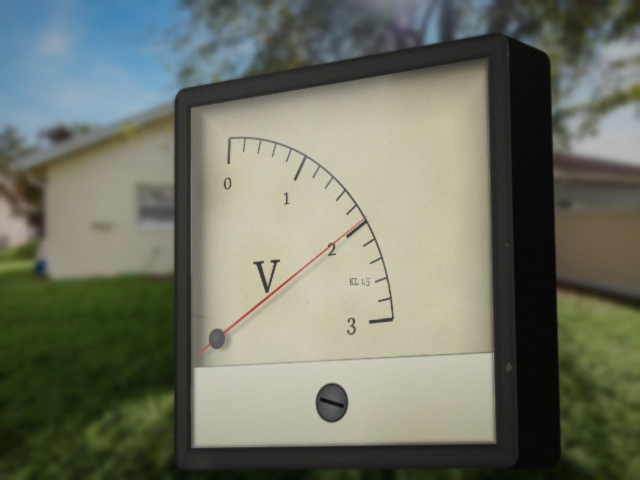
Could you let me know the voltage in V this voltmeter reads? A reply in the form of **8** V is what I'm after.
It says **2** V
